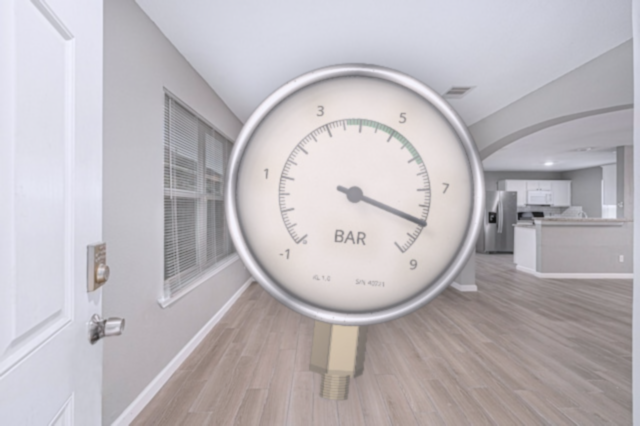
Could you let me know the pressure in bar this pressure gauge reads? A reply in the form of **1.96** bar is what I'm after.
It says **8** bar
